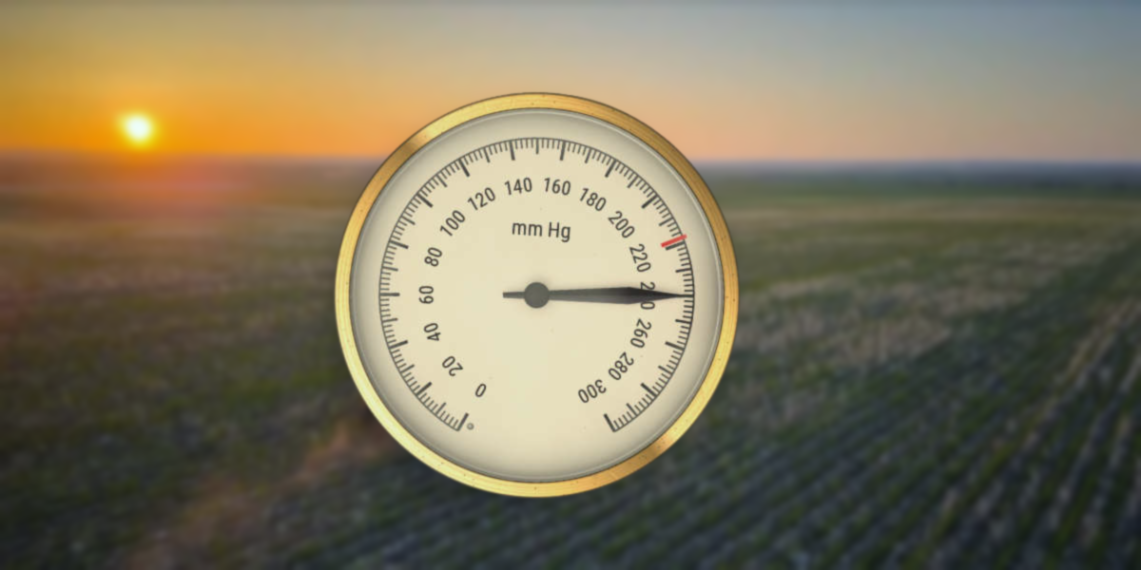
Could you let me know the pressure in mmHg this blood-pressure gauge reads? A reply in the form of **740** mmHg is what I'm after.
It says **240** mmHg
